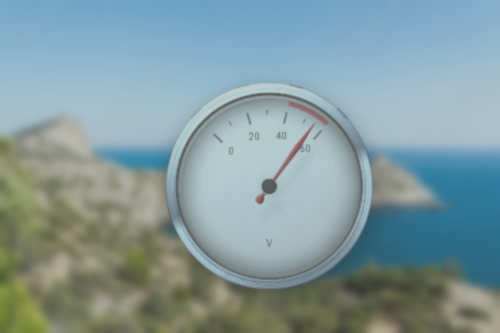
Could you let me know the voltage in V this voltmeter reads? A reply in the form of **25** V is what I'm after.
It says **55** V
